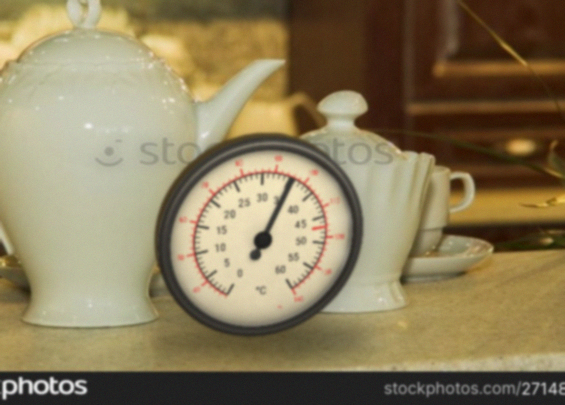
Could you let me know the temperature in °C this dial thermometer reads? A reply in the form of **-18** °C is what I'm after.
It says **35** °C
